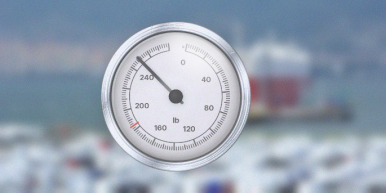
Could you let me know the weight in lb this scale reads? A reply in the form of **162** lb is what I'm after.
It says **250** lb
